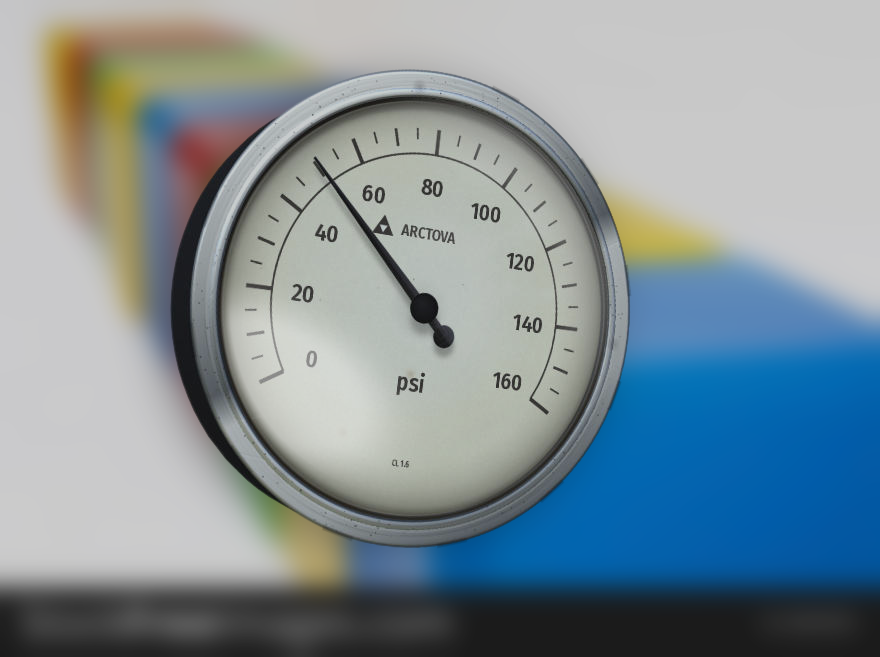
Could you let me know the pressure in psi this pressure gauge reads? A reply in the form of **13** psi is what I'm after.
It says **50** psi
